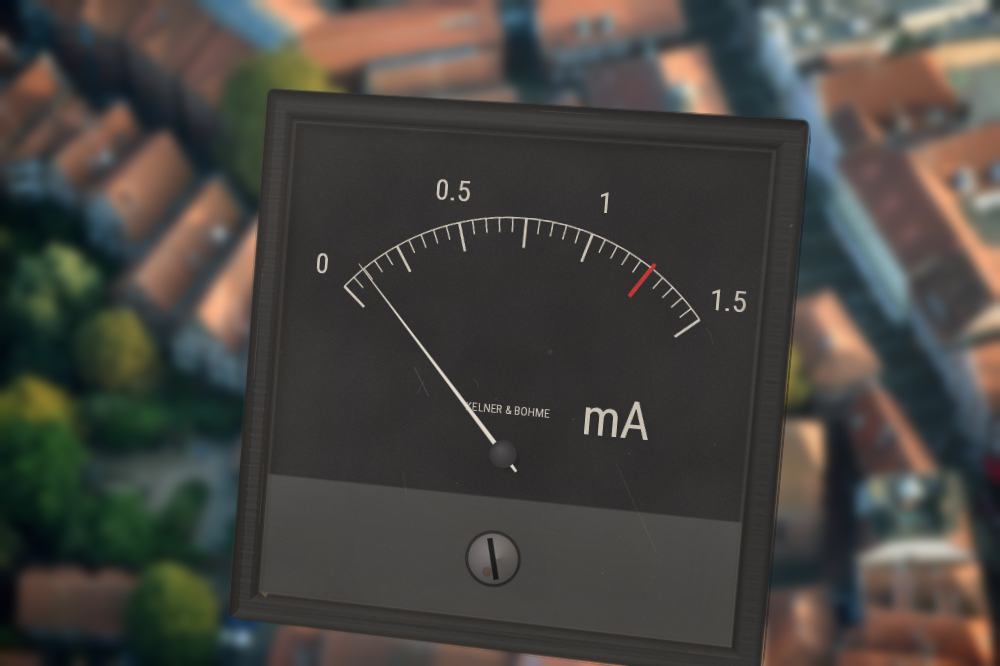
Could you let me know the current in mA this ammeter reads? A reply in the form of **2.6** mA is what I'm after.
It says **0.1** mA
